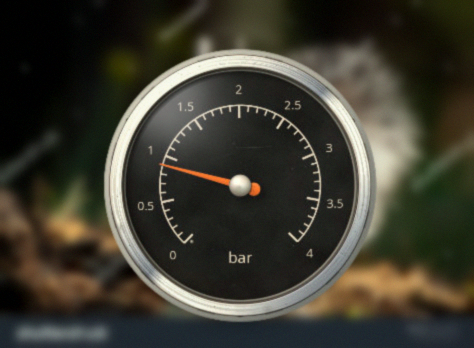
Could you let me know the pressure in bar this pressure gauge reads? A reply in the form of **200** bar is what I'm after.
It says **0.9** bar
